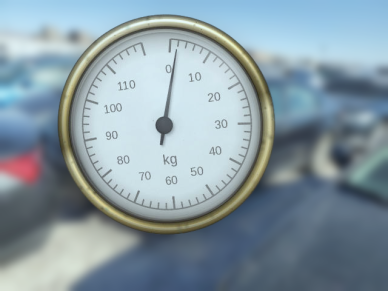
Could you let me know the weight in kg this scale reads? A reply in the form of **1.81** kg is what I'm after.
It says **2** kg
